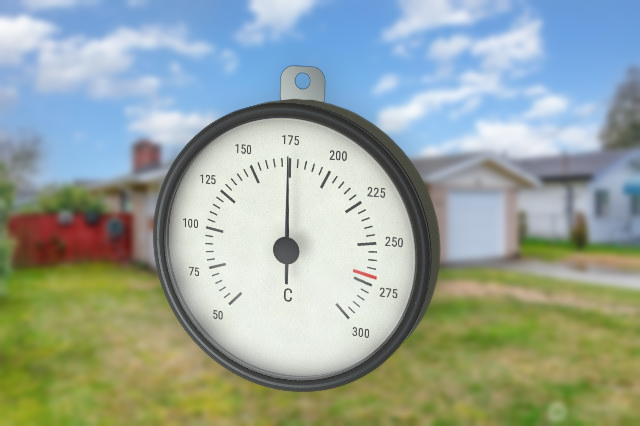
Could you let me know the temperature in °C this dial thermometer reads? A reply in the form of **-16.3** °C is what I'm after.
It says **175** °C
